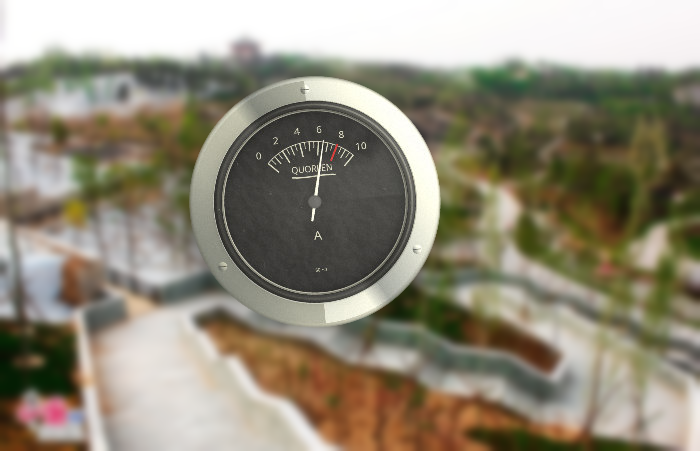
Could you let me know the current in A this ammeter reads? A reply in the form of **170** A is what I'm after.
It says **6.5** A
